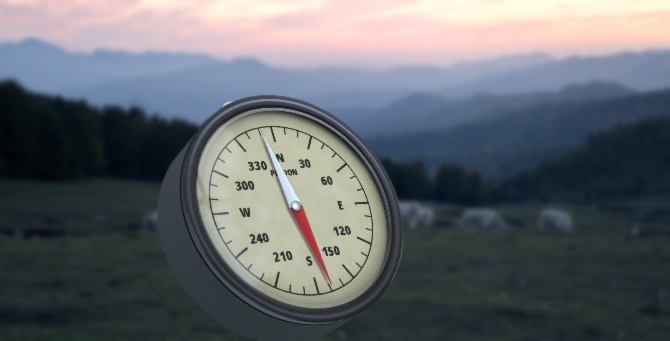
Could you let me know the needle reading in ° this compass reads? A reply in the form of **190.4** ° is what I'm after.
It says **170** °
